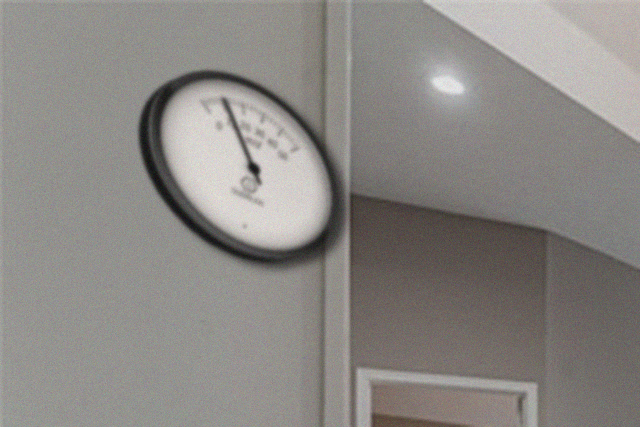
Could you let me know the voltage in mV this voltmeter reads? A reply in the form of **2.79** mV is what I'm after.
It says **10** mV
